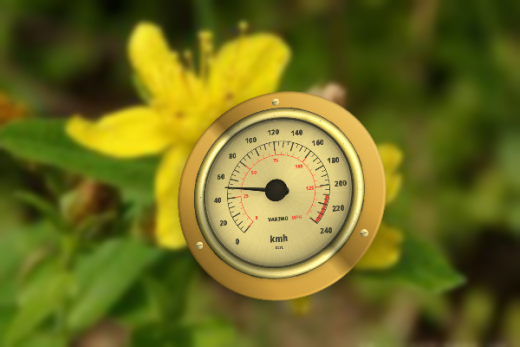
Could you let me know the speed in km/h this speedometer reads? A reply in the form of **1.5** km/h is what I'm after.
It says **50** km/h
